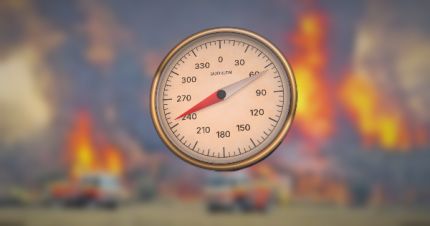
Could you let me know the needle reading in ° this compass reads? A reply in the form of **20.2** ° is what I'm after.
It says **245** °
